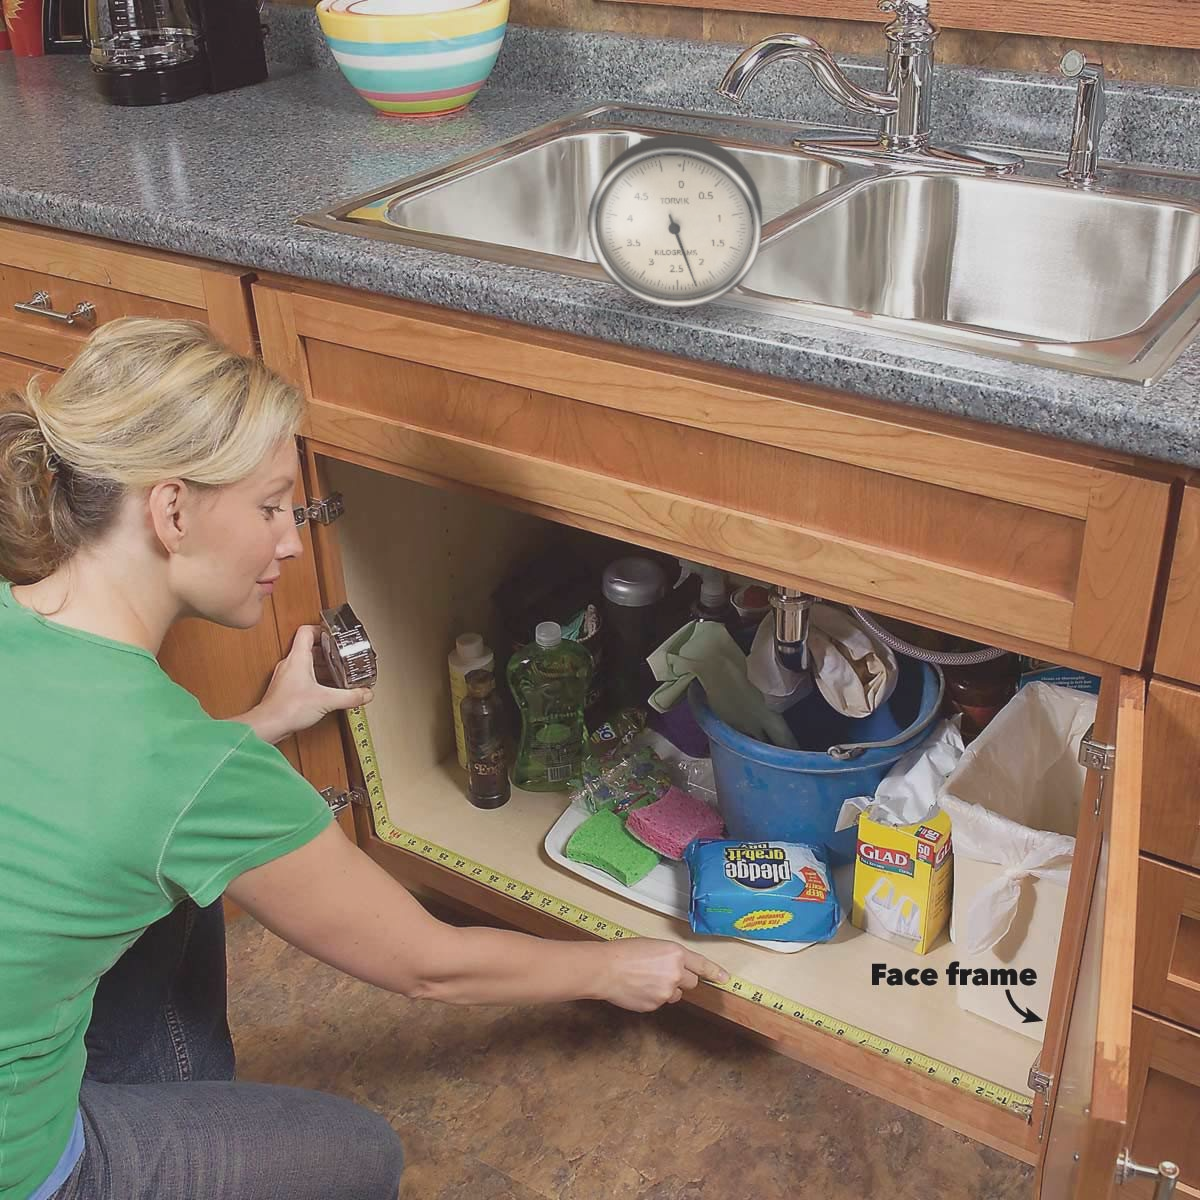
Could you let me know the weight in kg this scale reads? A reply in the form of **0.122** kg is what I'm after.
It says **2.25** kg
